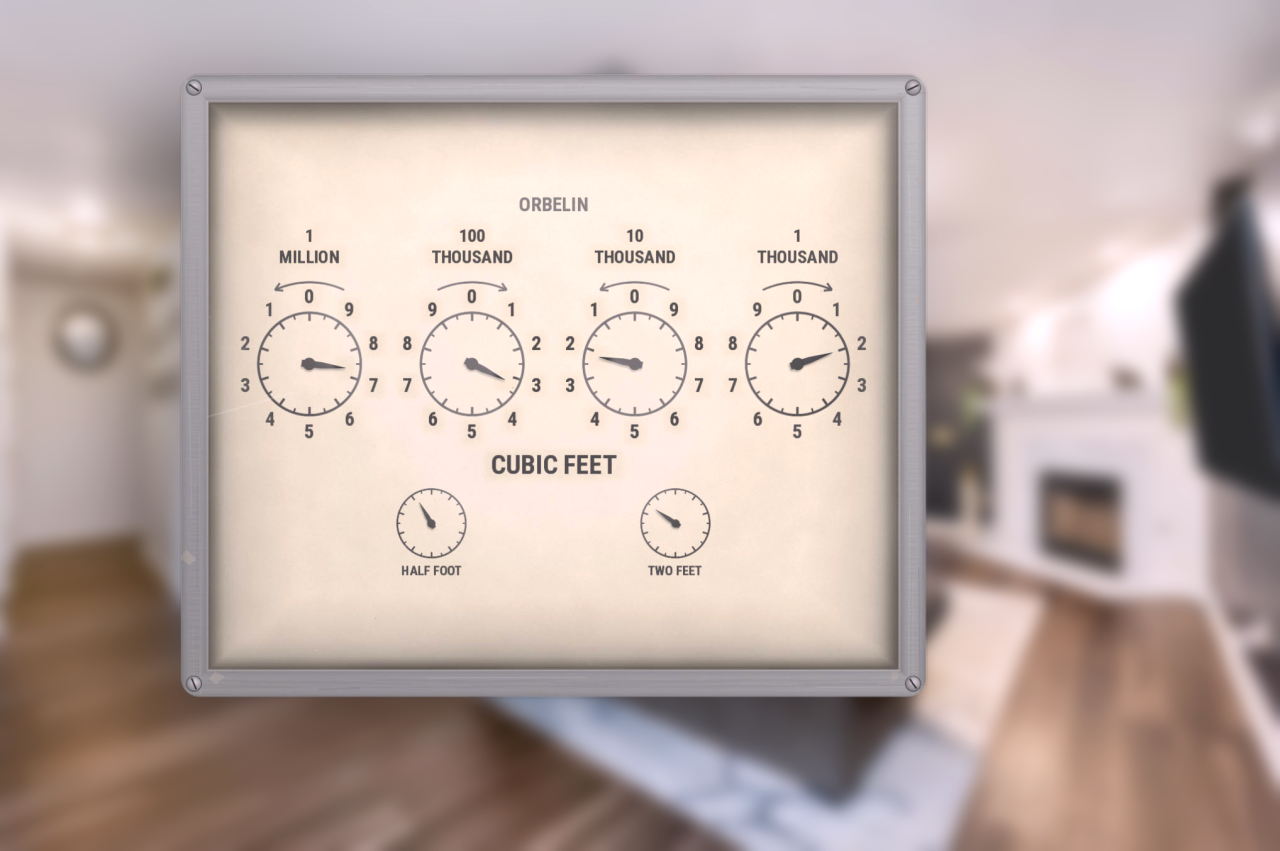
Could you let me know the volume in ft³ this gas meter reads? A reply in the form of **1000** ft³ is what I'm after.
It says **732200** ft³
